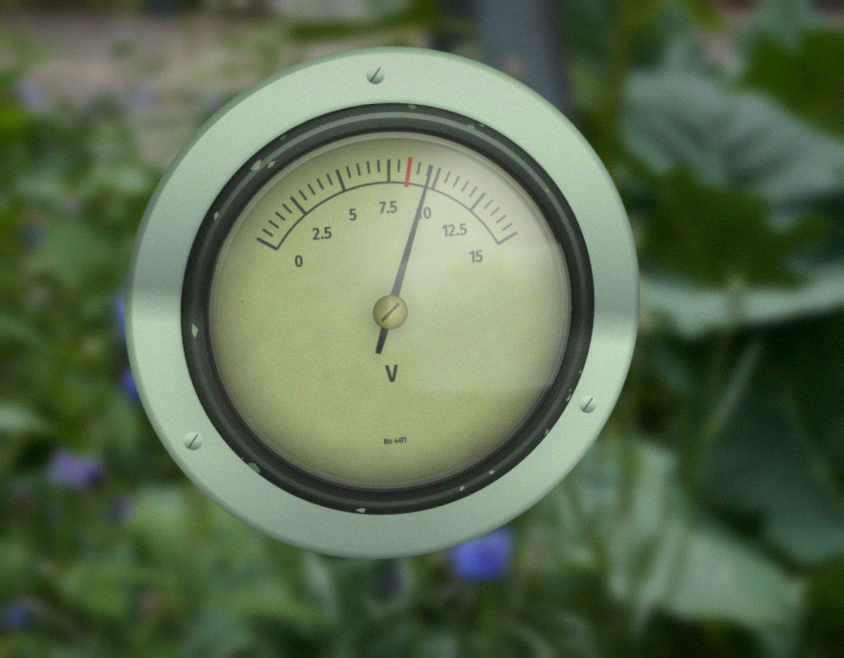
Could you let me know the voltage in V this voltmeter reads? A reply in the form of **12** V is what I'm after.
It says **9.5** V
